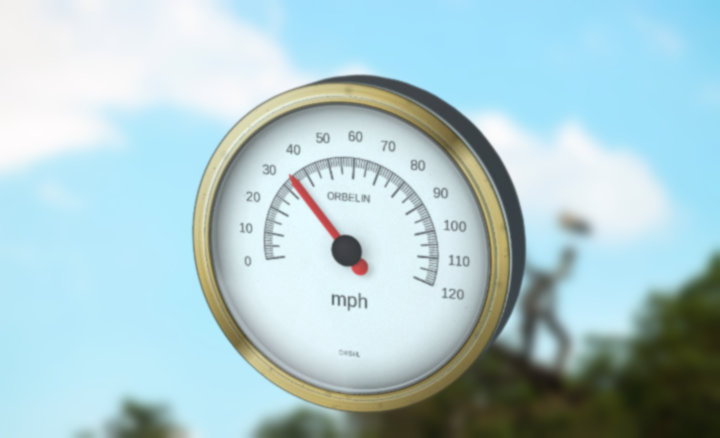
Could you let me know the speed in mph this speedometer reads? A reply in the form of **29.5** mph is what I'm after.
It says **35** mph
